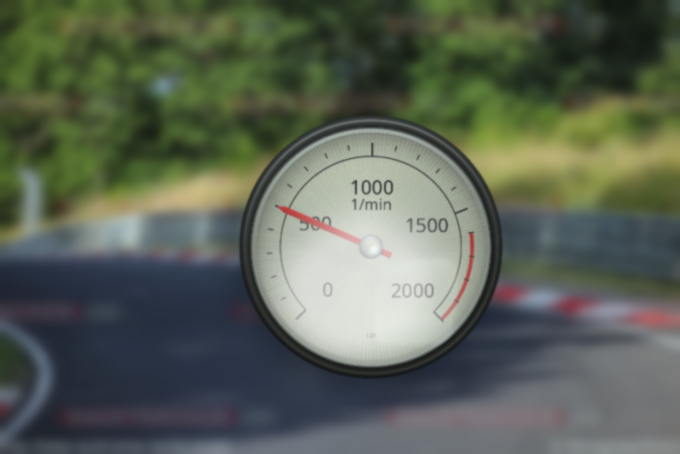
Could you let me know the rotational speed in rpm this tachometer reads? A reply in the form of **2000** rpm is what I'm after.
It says **500** rpm
